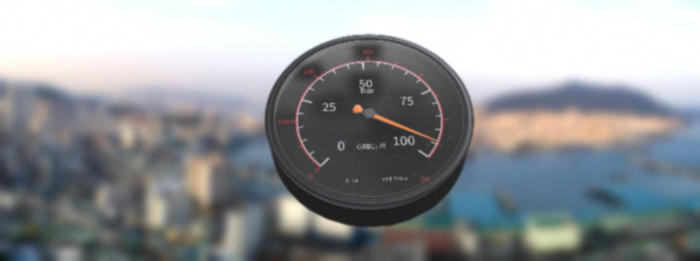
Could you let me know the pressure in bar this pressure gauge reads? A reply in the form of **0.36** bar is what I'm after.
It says **95** bar
